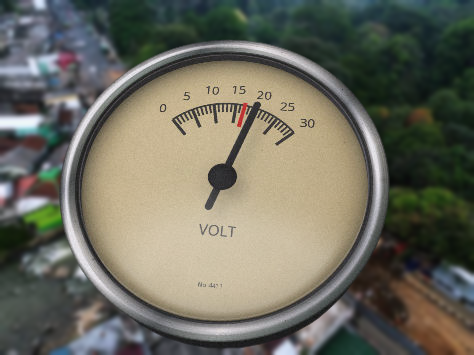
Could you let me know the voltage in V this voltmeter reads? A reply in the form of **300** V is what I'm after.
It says **20** V
